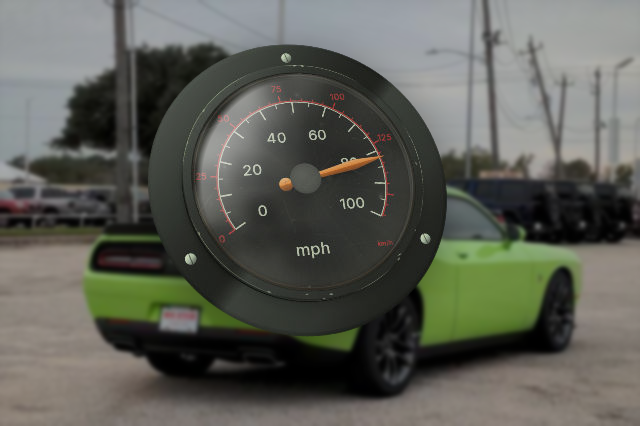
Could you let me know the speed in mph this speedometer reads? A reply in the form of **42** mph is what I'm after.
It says **82.5** mph
